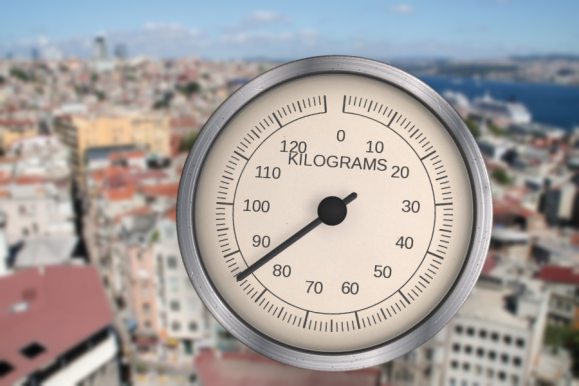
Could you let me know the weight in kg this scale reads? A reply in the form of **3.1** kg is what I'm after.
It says **85** kg
